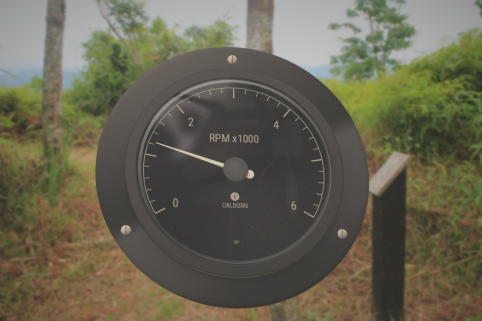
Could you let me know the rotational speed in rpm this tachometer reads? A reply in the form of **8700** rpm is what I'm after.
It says **1200** rpm
